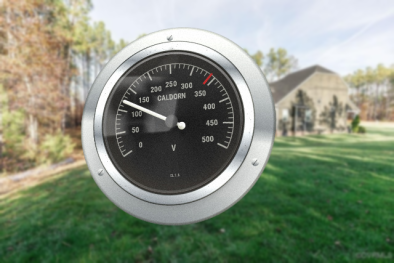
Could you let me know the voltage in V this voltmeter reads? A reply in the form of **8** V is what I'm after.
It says **120** V
